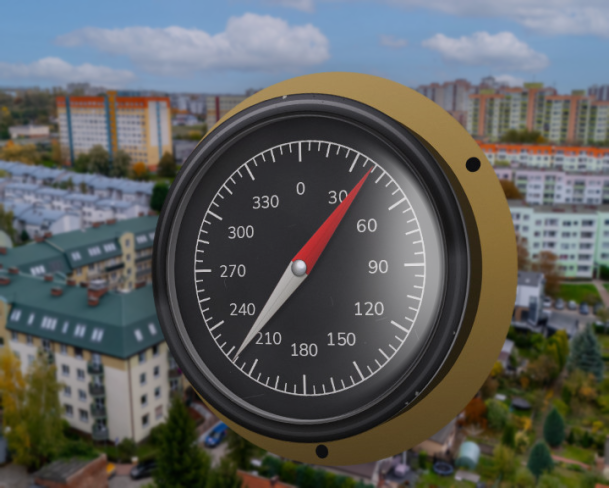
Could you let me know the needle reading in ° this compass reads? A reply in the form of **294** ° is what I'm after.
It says **40** °
